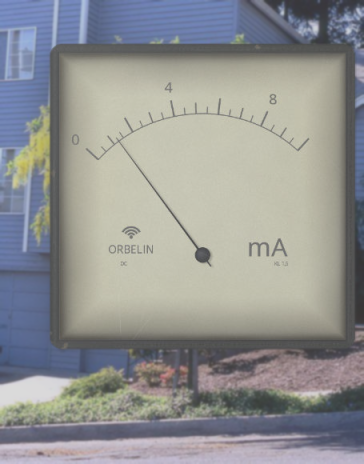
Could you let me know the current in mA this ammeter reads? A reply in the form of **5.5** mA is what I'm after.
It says **1.25** mA
